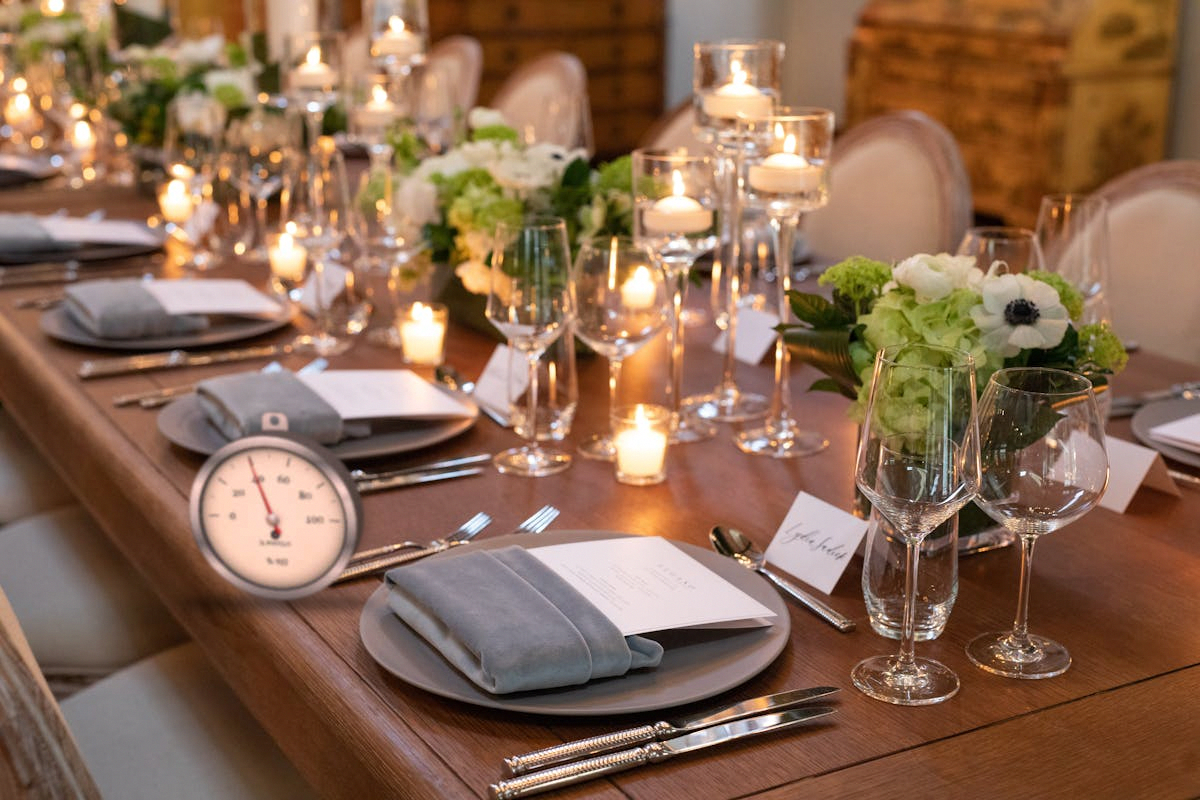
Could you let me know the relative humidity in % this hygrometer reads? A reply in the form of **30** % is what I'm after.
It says **40** %
